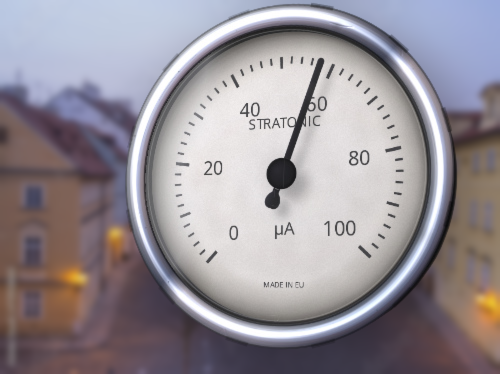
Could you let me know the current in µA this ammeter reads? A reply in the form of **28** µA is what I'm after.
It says **58** µA
